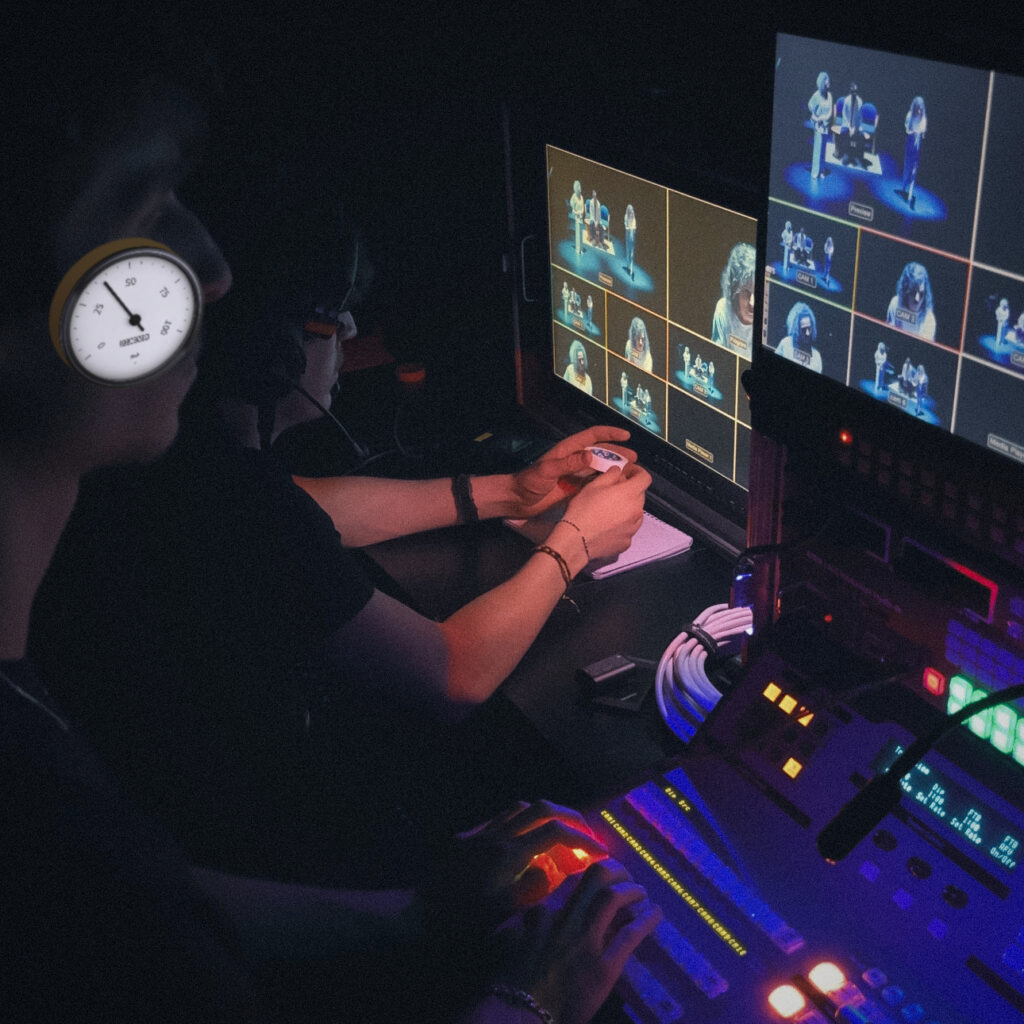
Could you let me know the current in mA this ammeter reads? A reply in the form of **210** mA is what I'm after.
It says **37.5** mA
